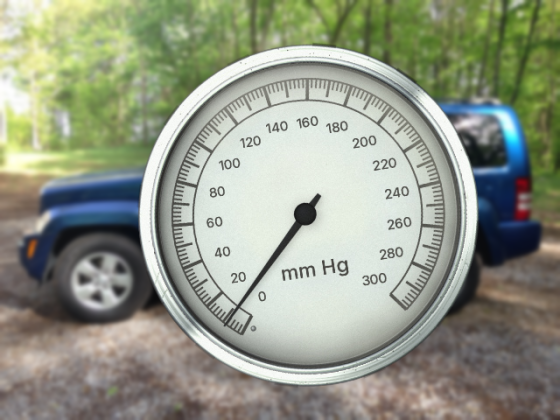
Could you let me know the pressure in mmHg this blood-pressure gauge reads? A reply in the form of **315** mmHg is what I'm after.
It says **8** mmHg
